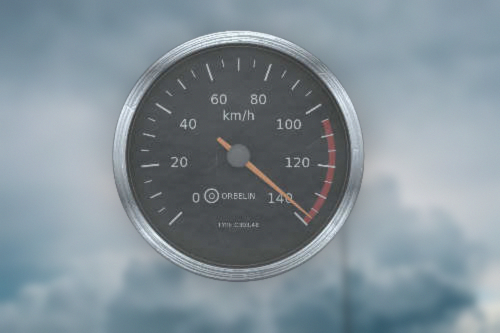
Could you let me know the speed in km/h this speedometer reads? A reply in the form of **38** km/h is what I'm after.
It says **137.5** km/h
